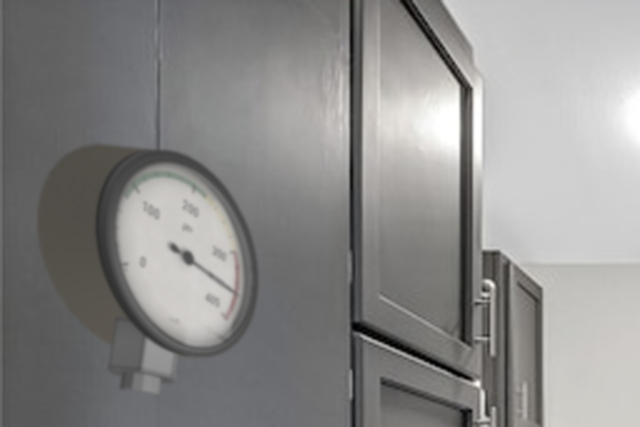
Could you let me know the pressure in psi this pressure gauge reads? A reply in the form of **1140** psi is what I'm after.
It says **360** psi
